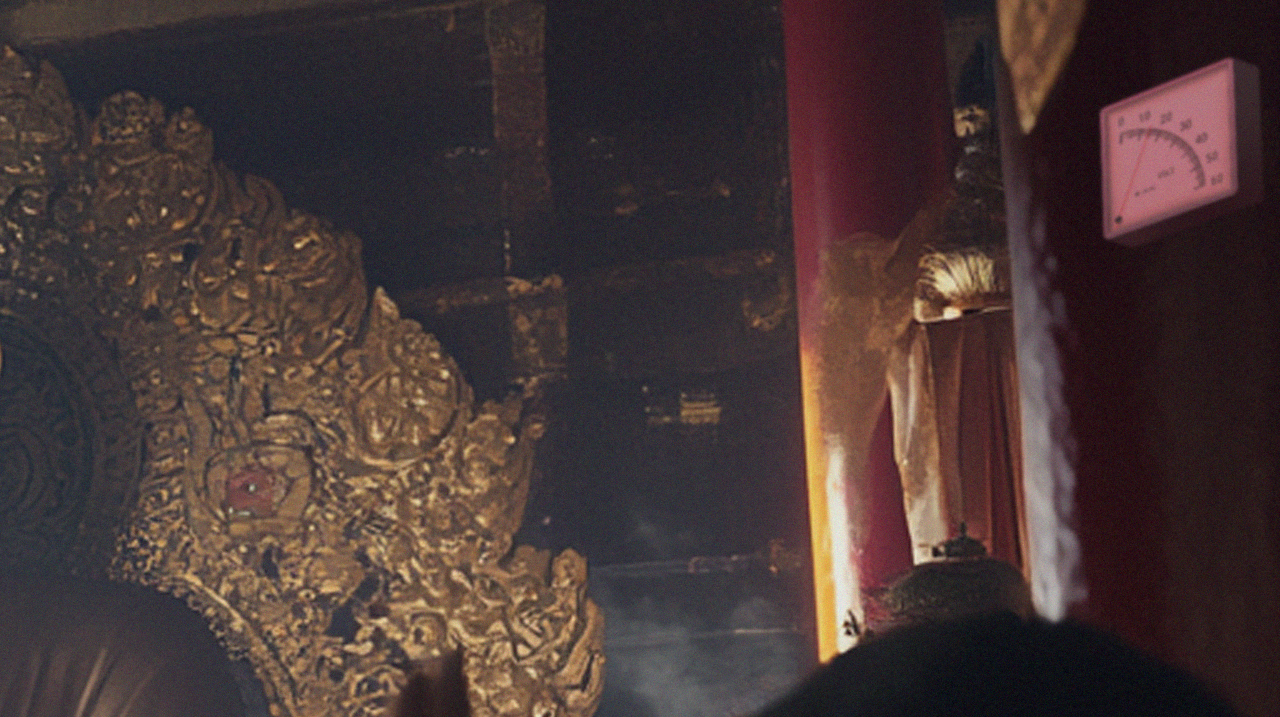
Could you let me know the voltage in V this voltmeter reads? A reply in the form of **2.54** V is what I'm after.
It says **15** V
